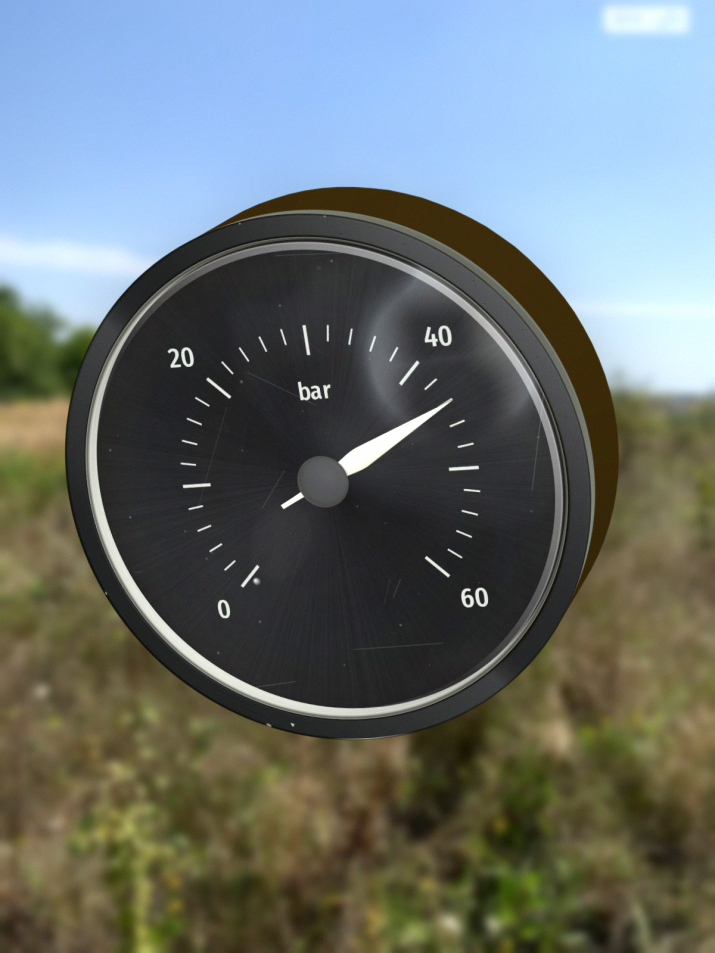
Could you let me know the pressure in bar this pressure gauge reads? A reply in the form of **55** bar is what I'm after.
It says **44** bar
